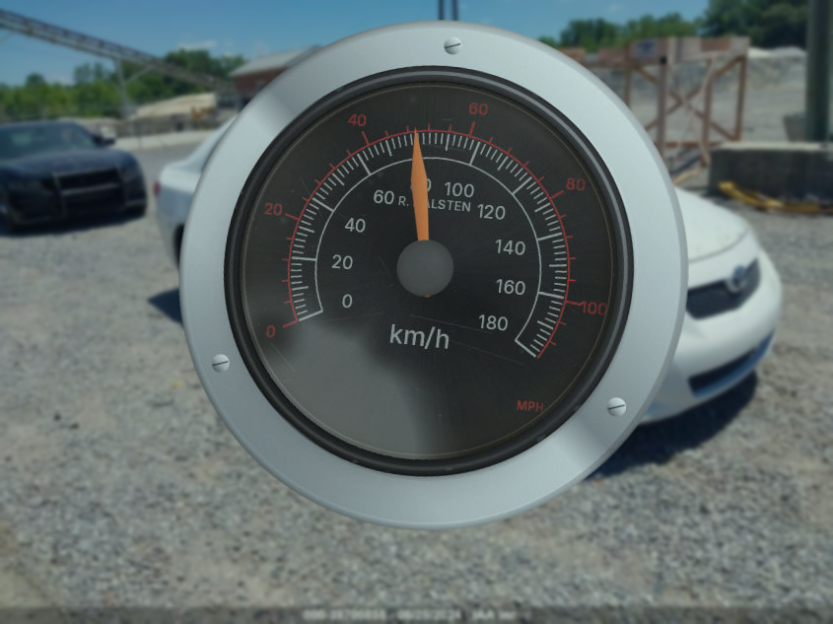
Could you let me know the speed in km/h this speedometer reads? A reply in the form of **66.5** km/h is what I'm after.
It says **80** km/h
